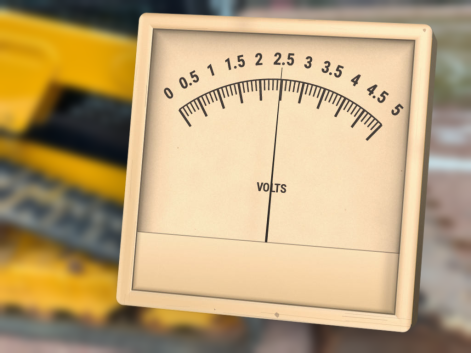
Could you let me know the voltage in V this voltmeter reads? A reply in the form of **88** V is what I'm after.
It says **2.5** V
